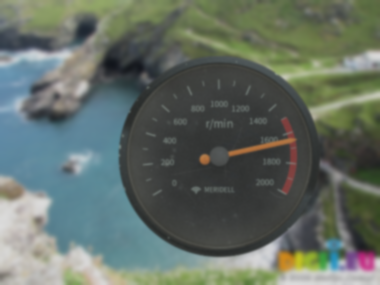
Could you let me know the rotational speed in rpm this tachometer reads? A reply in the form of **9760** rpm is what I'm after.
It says **1650** rpm
